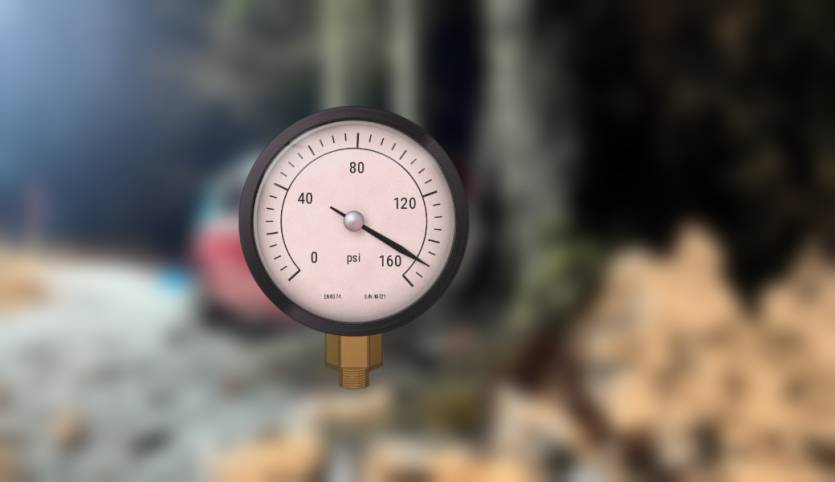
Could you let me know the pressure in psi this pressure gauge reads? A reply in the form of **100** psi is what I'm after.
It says **150** psi
